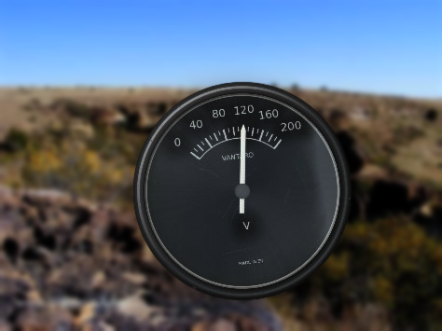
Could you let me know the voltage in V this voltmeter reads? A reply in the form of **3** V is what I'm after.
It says **120** V
